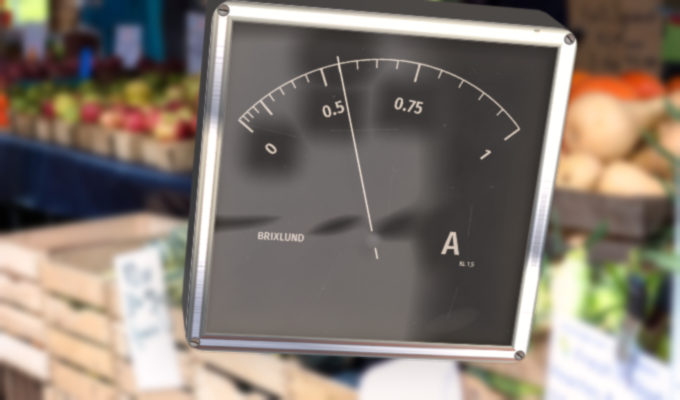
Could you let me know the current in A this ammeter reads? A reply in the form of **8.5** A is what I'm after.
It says **0.55** A
